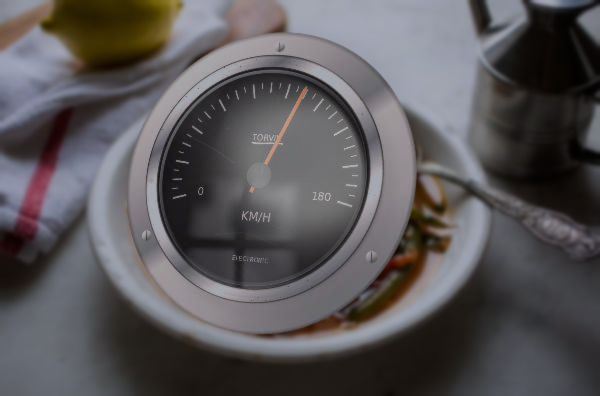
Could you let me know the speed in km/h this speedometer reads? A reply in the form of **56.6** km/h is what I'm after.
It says **110** km/h
